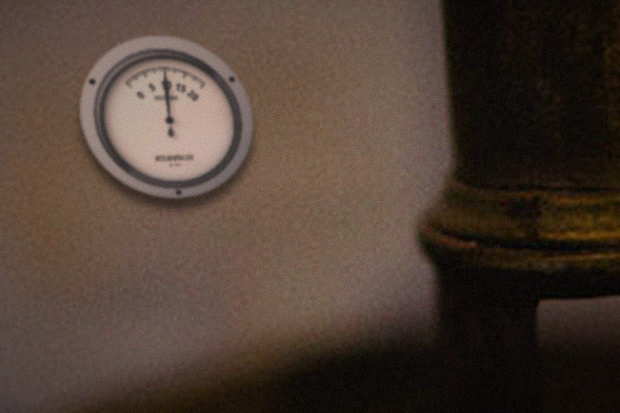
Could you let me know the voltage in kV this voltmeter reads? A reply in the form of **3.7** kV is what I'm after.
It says **10** kV
